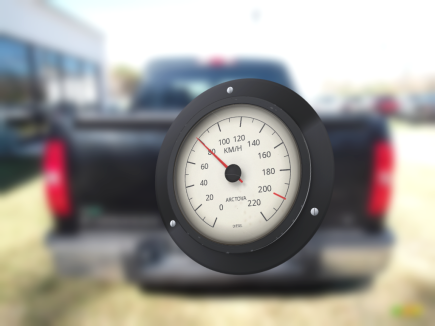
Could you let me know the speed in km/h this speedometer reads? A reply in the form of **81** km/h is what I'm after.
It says **80** km/h
